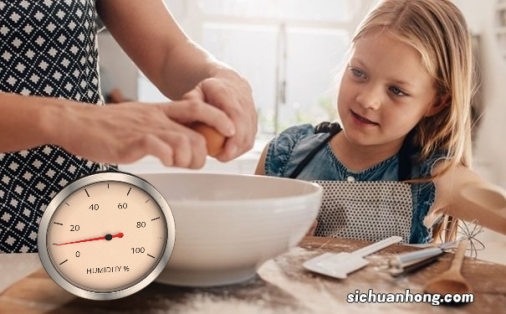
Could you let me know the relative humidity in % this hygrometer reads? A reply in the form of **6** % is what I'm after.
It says **10** %
